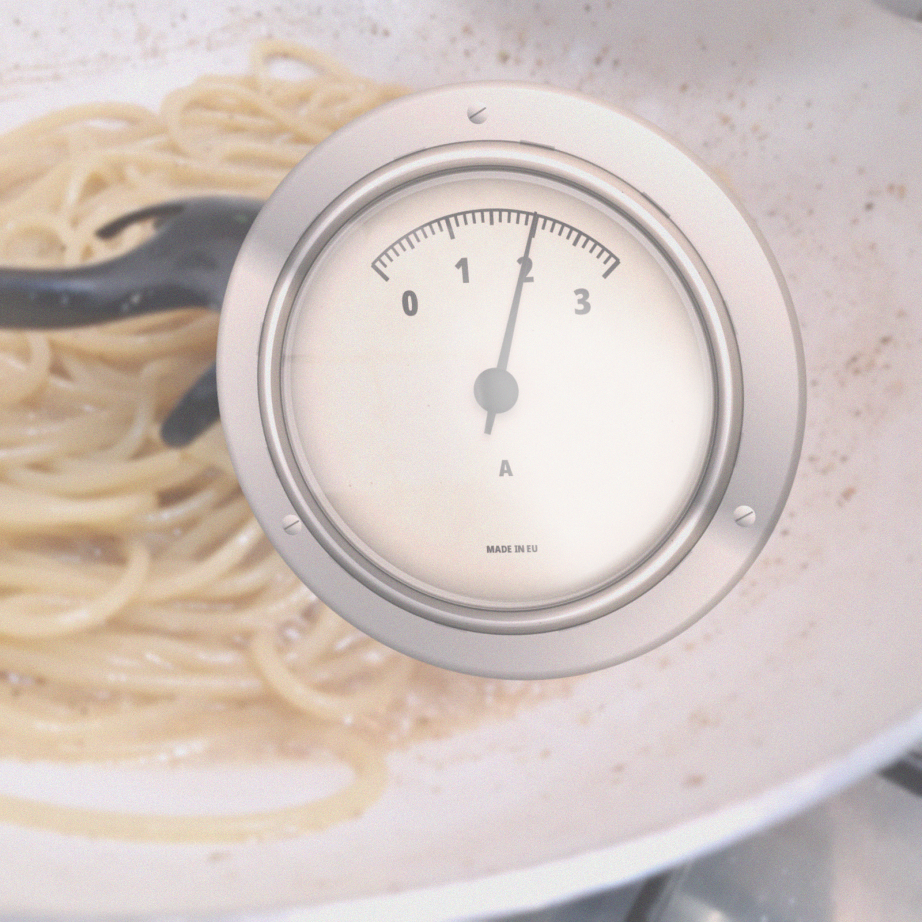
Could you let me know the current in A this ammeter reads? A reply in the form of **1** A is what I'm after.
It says **2** A
